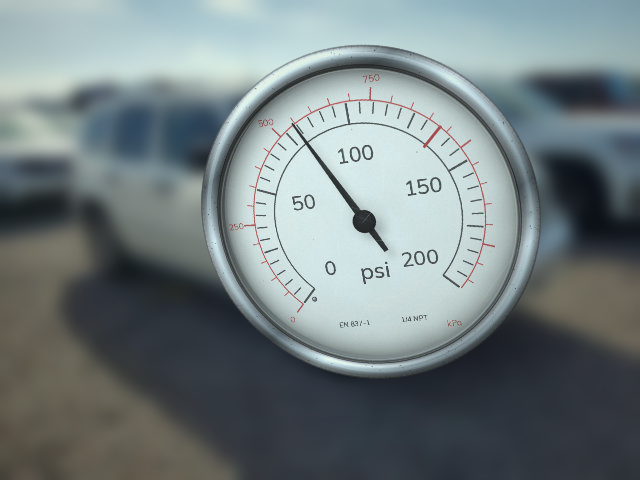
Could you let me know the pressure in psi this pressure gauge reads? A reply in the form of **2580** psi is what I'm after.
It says **80** psi
